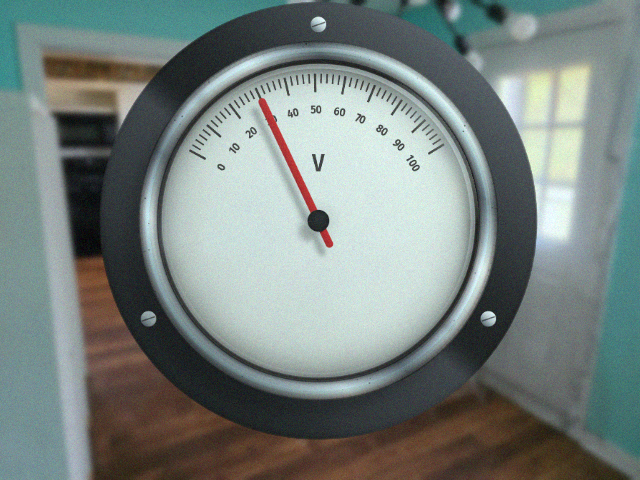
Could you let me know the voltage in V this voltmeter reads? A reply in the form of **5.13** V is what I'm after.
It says **30** V
